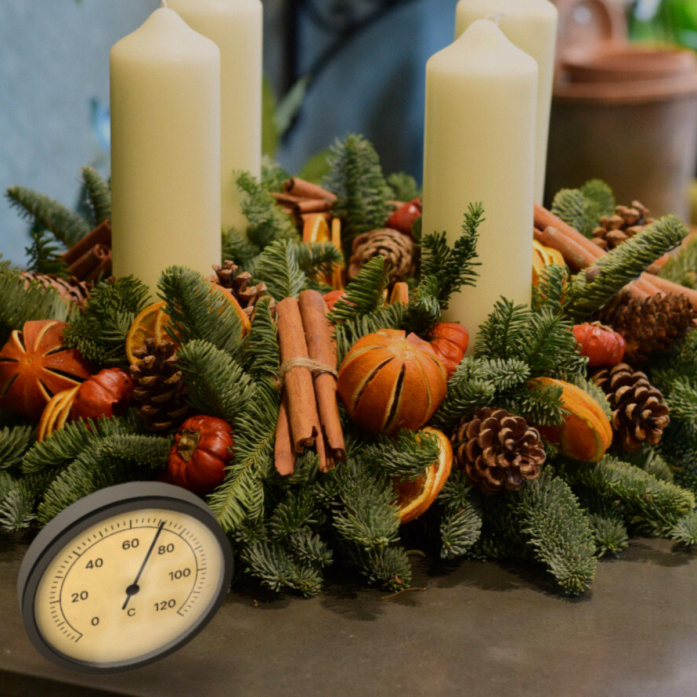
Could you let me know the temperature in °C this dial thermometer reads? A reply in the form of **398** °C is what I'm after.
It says **70** °C
